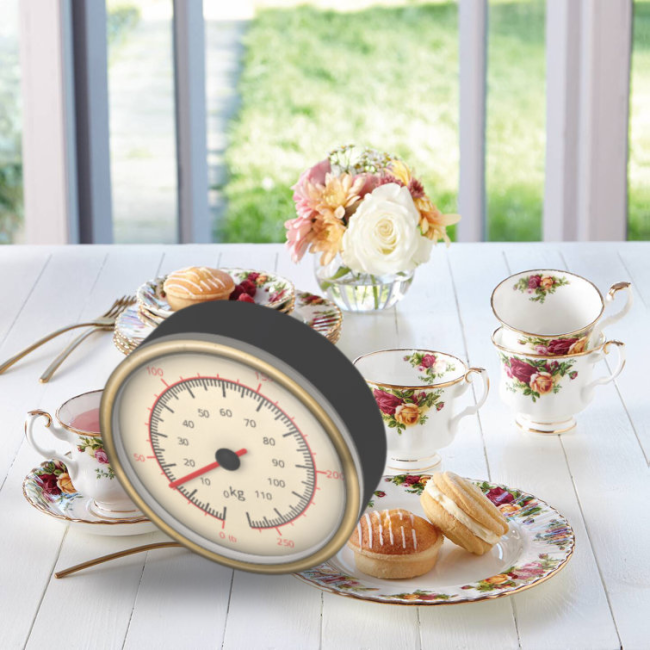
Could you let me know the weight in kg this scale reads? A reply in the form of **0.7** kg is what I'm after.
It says **15** kg
